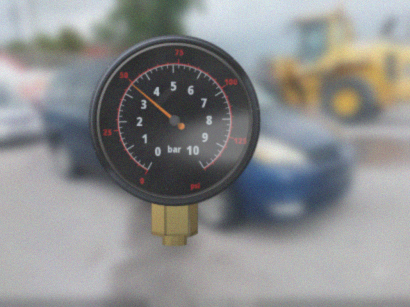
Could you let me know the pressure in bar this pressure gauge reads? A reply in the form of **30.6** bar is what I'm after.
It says **3.4** bar
